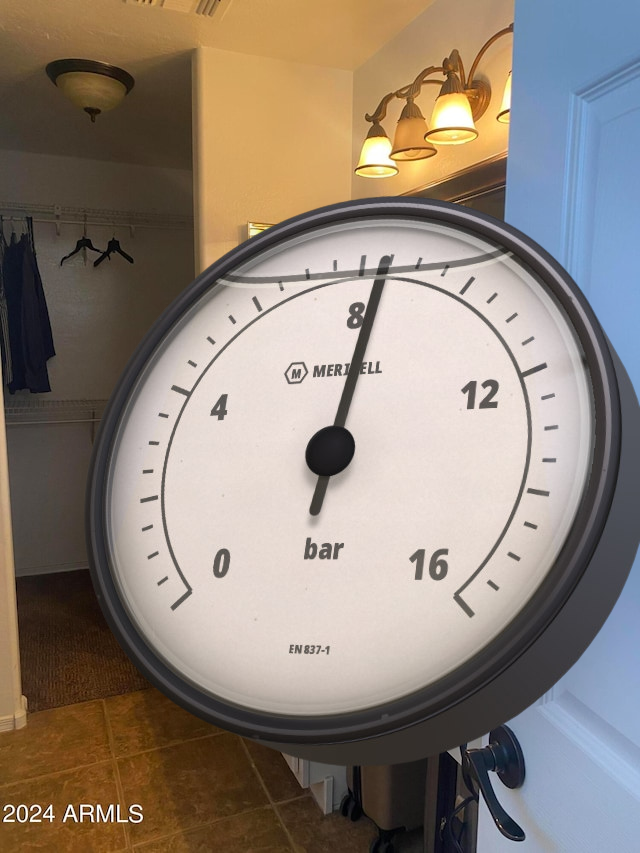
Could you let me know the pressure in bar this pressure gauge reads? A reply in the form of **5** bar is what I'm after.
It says **8.5** bar
